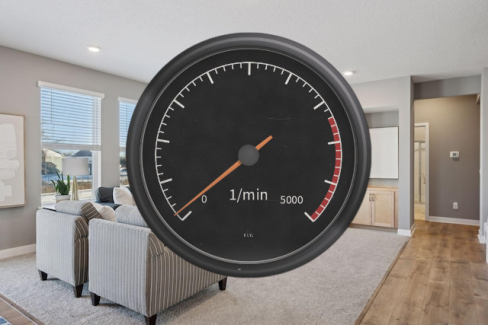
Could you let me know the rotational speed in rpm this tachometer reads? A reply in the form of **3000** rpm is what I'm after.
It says **100** rpm
